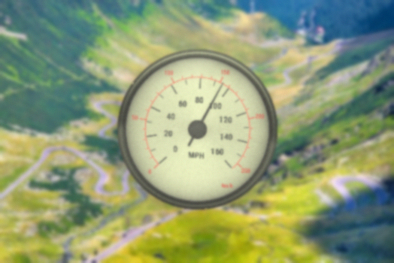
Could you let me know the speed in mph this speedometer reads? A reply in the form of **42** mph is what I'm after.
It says **95** mph
